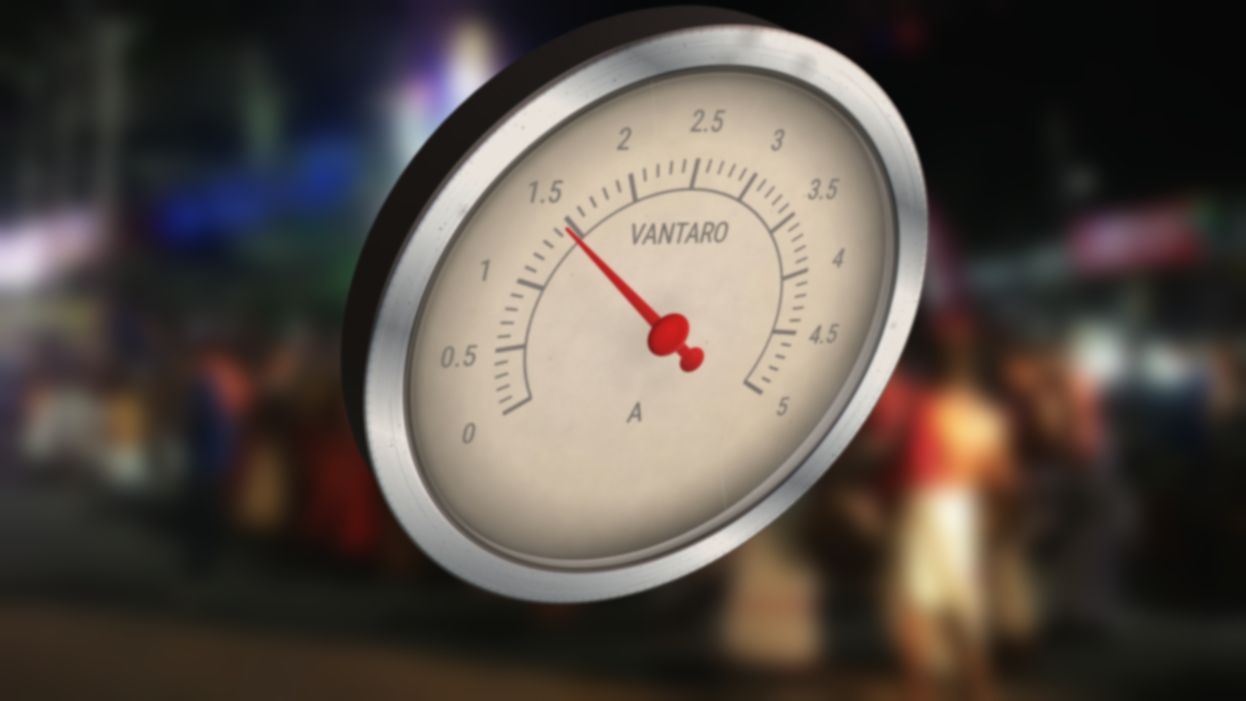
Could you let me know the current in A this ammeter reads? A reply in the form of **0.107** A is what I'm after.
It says **1.45** A
